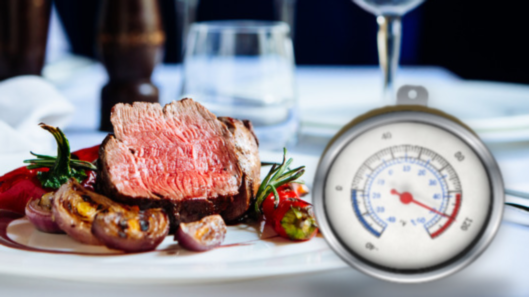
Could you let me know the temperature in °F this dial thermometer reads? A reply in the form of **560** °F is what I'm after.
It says **120** °F
